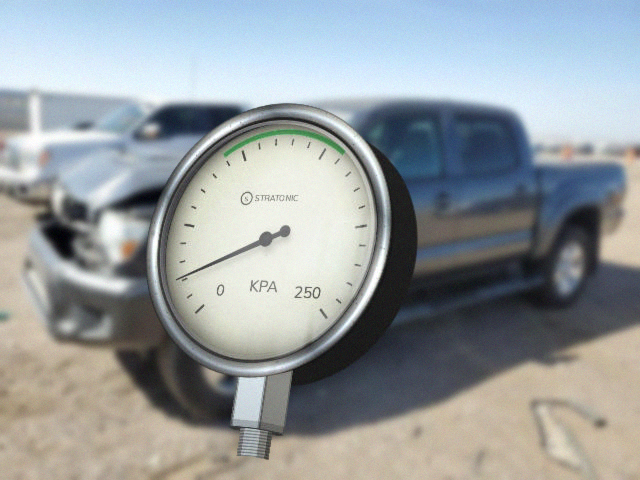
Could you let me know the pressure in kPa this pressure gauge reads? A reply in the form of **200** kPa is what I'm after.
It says **20** kPa
